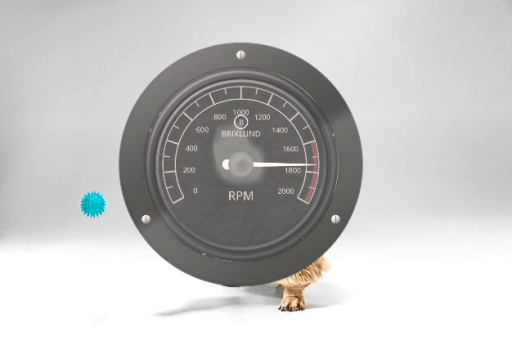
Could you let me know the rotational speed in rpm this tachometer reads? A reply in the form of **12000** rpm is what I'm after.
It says **1750** rpm
